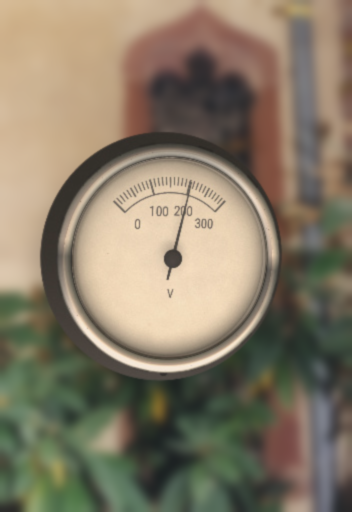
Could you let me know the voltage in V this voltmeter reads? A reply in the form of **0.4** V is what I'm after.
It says **200** V
